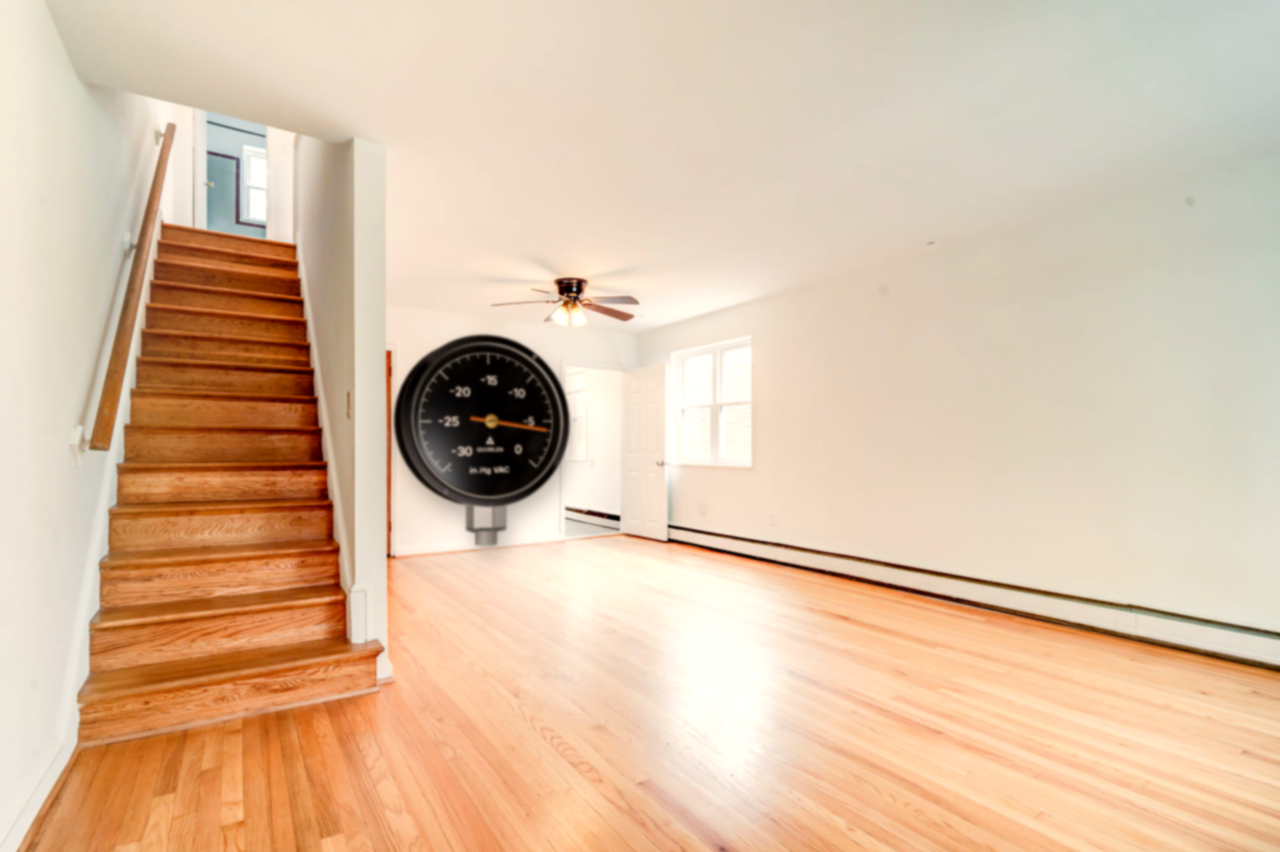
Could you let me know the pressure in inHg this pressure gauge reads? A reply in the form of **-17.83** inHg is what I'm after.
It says **-4** inHg
